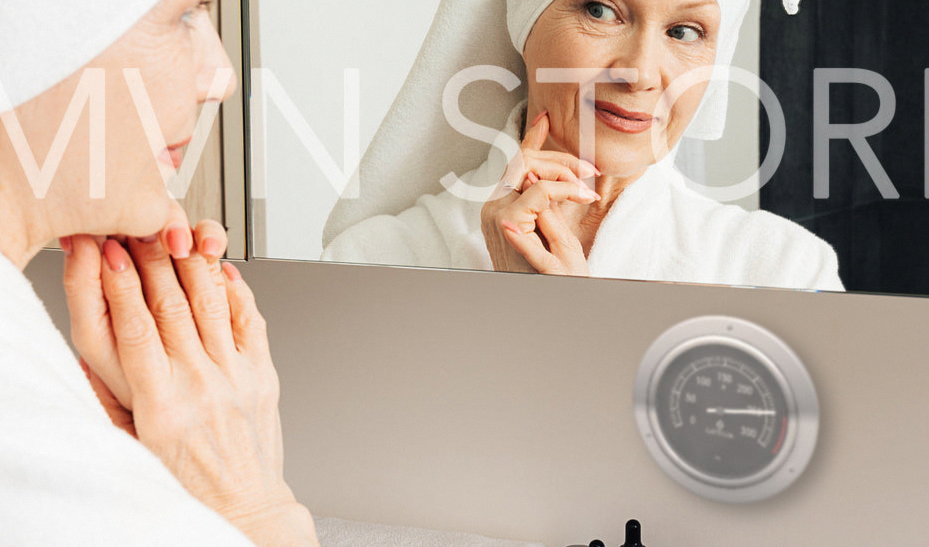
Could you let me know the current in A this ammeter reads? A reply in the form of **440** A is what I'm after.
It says **250** A
